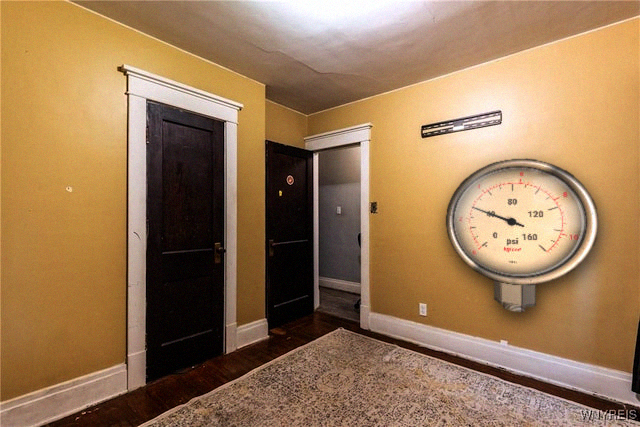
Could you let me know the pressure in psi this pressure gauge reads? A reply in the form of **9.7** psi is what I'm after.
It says **40** psi
